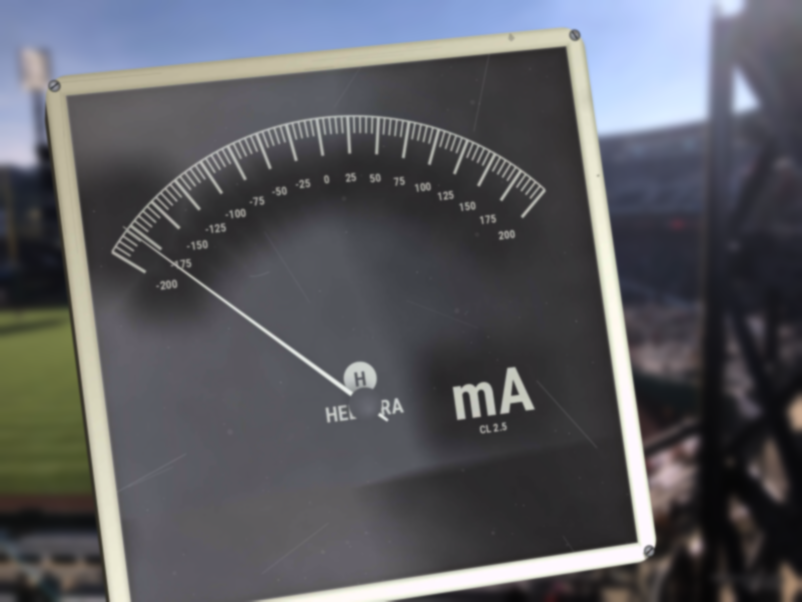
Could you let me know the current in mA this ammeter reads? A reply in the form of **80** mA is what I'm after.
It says **-180** mA
